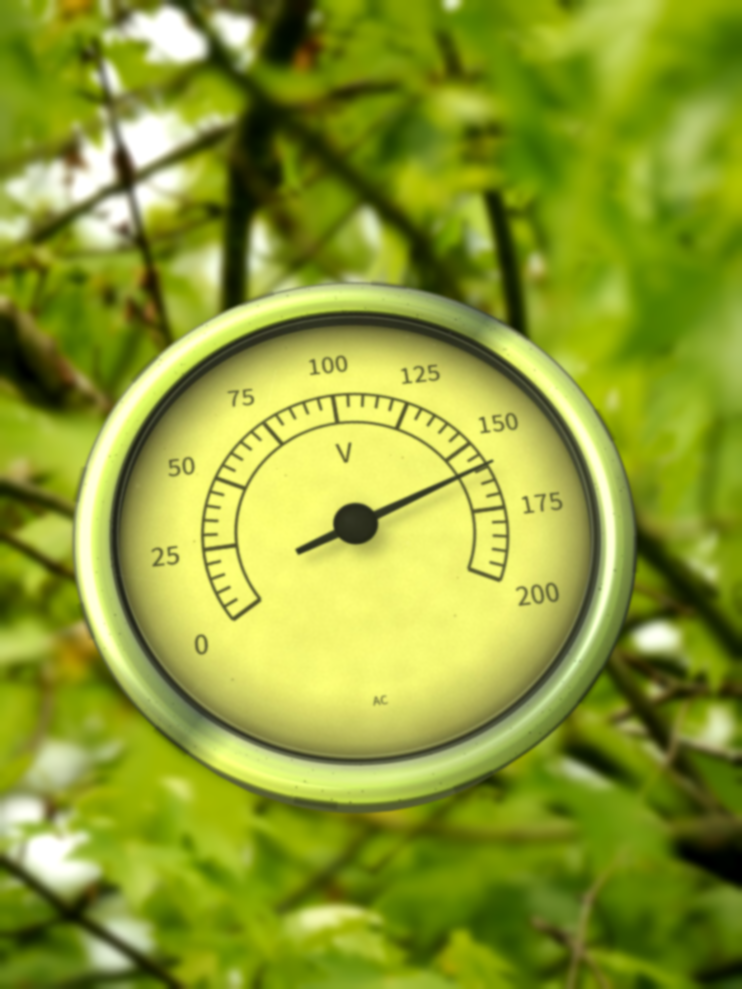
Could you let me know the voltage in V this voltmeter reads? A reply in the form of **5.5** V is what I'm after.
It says **160** V
